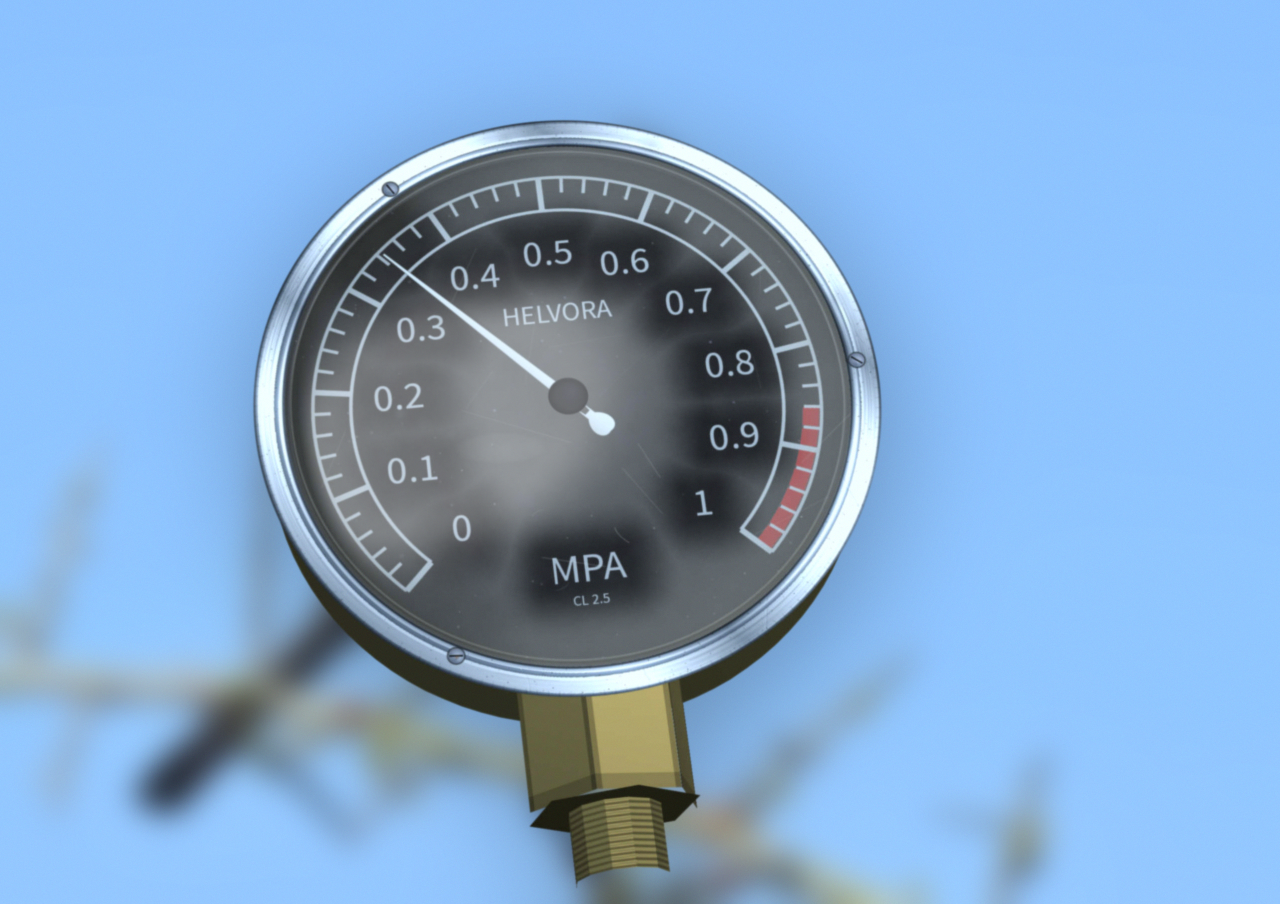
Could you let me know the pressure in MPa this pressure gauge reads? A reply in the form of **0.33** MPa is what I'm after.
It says **0.34** MPa
